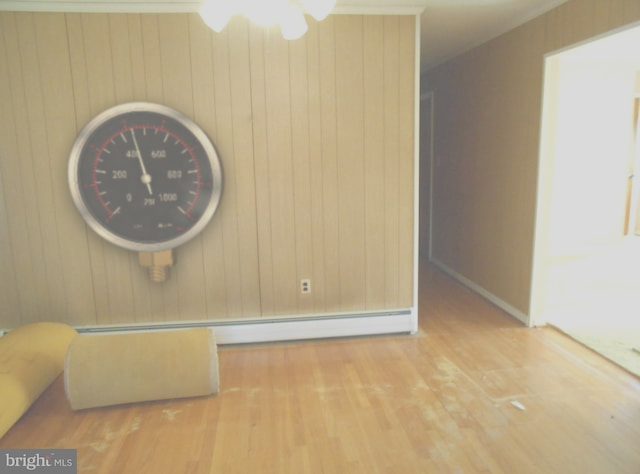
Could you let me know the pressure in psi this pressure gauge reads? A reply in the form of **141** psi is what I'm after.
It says **450** psi
